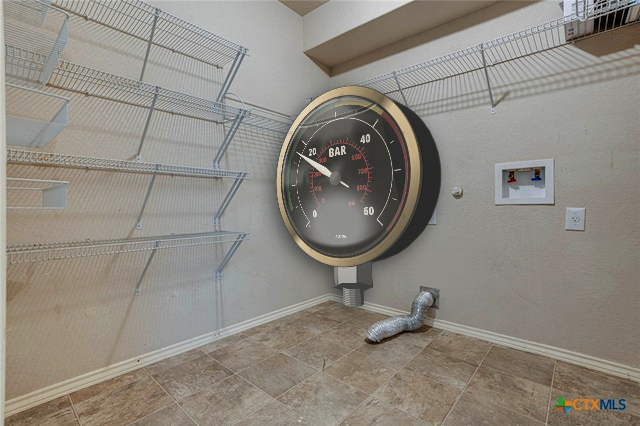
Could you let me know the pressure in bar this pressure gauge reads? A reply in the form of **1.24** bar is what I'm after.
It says **17.5** bar
